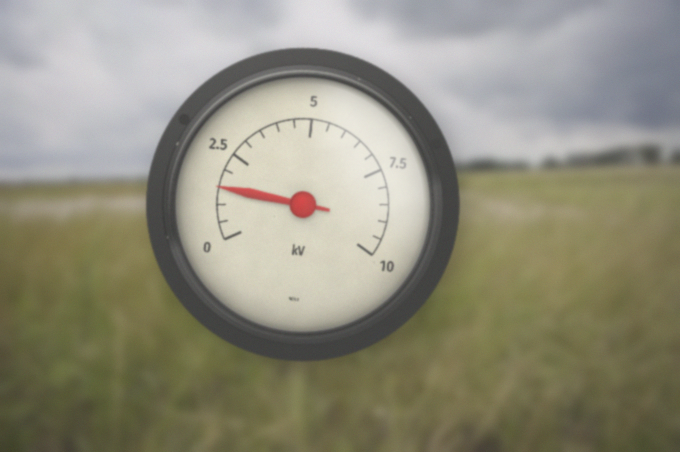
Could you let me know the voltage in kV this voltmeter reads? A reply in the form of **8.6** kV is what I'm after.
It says **1.5** kV
